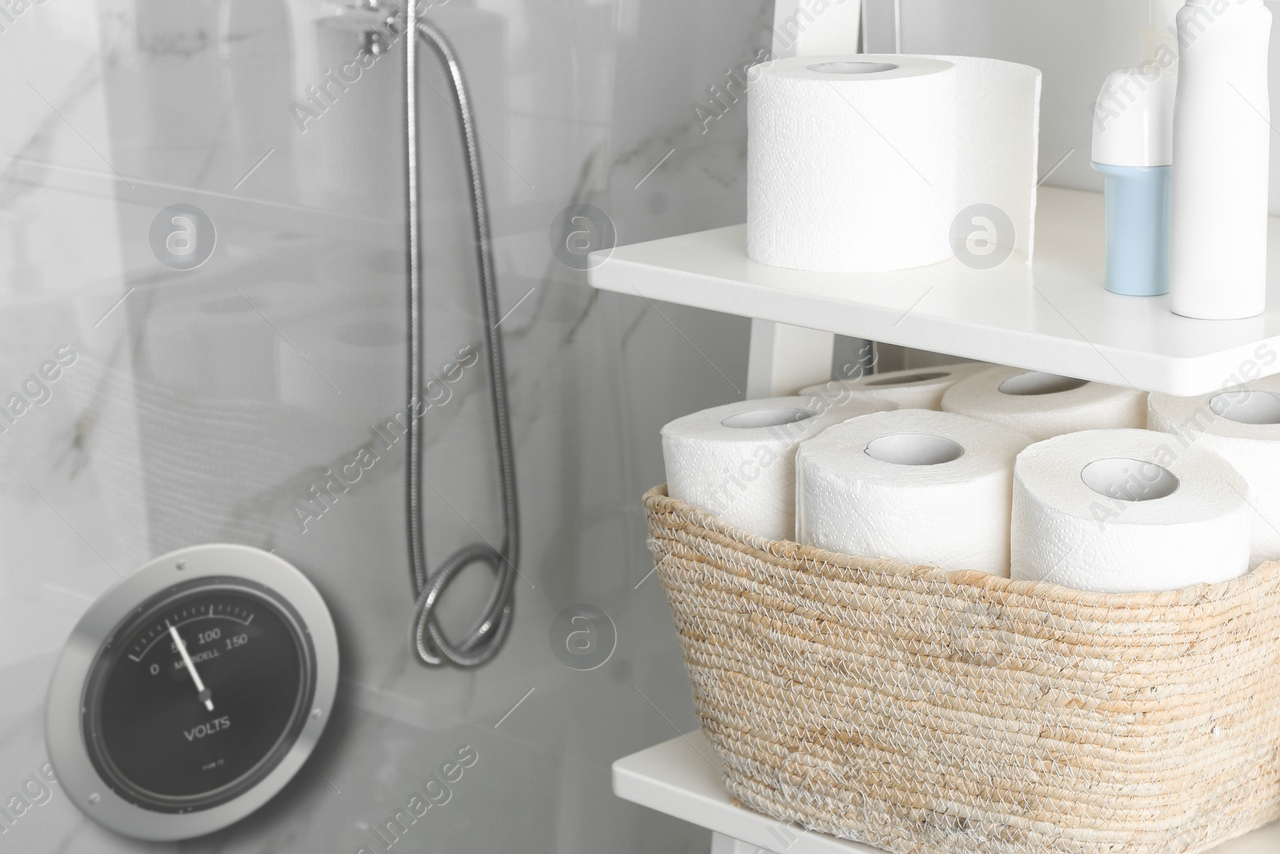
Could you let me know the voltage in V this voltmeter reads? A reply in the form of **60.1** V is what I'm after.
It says **50** V
